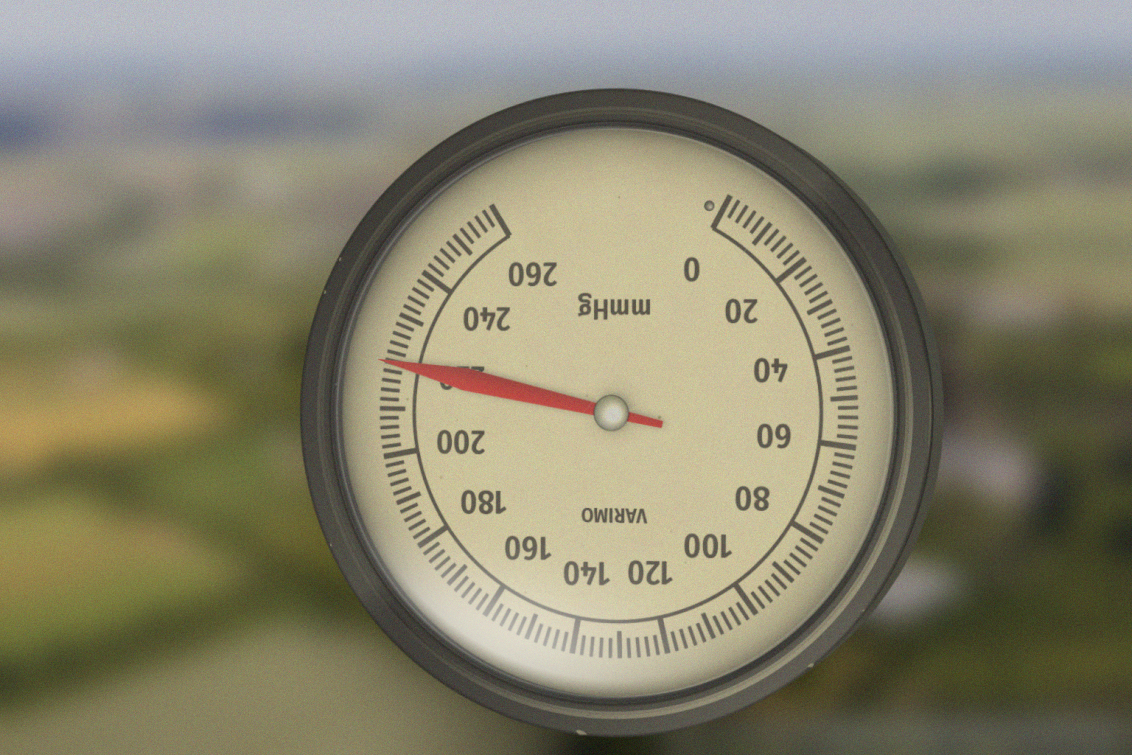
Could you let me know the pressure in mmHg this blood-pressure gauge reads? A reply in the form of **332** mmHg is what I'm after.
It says **220** mmHg
